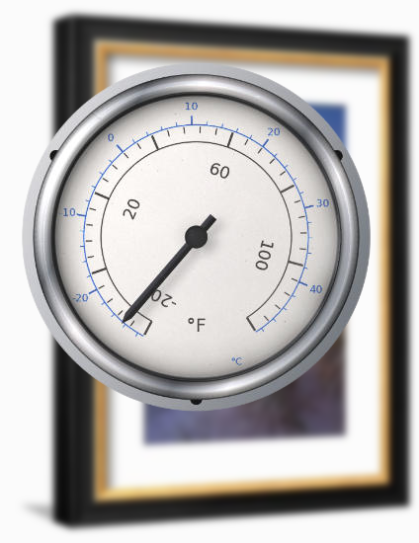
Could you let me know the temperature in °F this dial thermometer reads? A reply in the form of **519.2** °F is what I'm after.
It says **-14** °F
